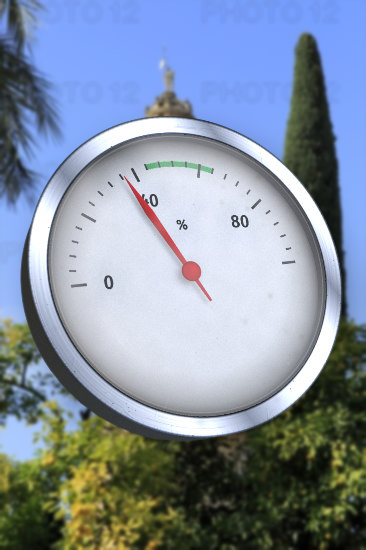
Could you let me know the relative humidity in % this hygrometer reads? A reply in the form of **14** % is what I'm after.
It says **36** %
